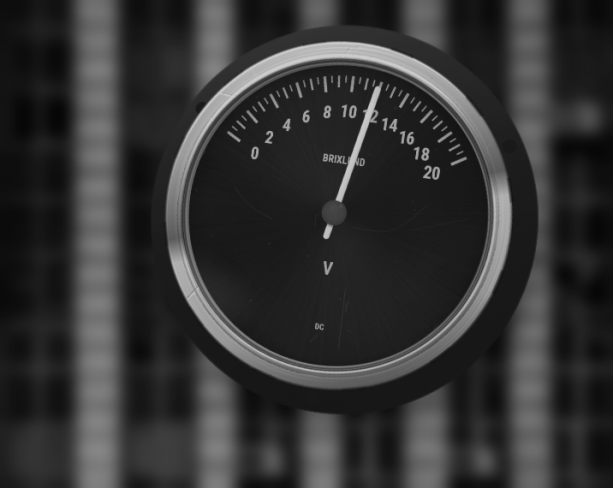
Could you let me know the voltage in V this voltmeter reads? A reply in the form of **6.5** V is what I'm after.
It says **12** V
